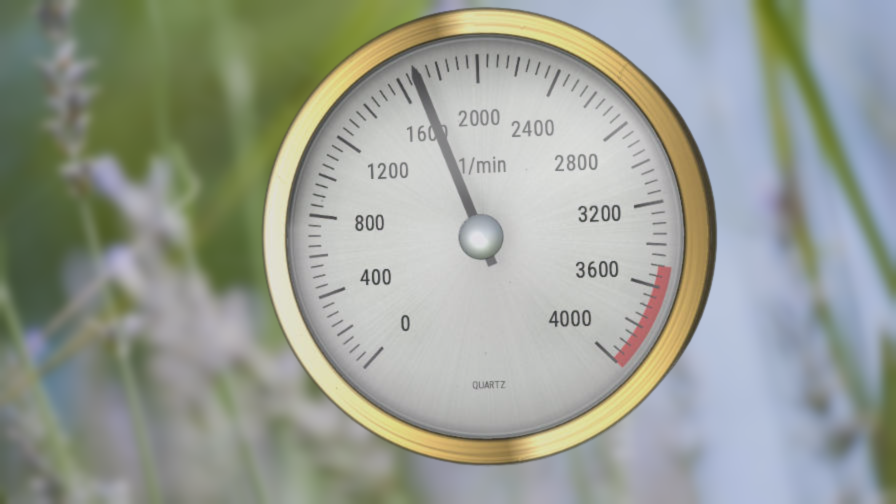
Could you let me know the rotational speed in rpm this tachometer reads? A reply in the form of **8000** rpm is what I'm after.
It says **1700** rpm
